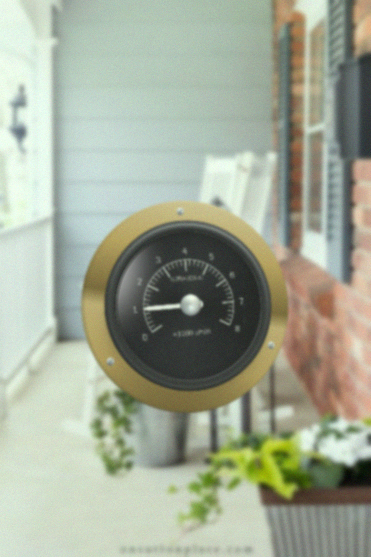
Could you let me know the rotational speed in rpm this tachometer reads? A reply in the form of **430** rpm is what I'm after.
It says **1000** rpm
